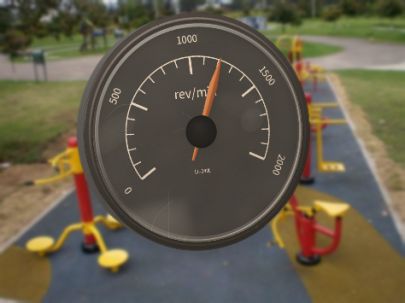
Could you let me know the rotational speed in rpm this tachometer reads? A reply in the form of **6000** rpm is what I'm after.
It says **1200** rpm
